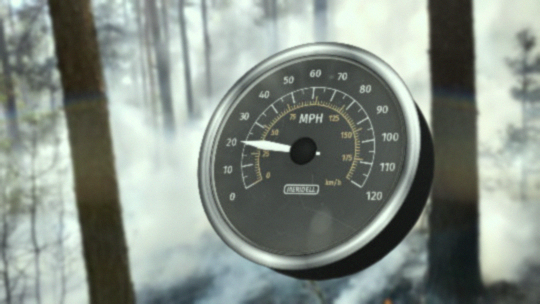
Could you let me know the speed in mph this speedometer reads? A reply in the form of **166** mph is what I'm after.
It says **20** mph
